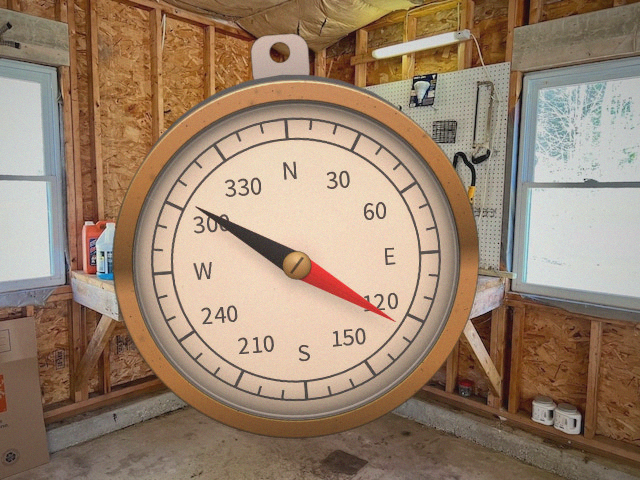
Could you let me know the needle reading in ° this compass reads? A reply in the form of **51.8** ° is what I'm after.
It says **125** °
